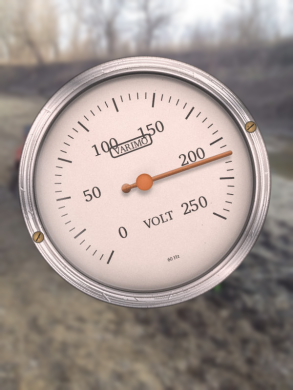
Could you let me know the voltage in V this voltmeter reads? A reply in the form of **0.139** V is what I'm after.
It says **210** V
